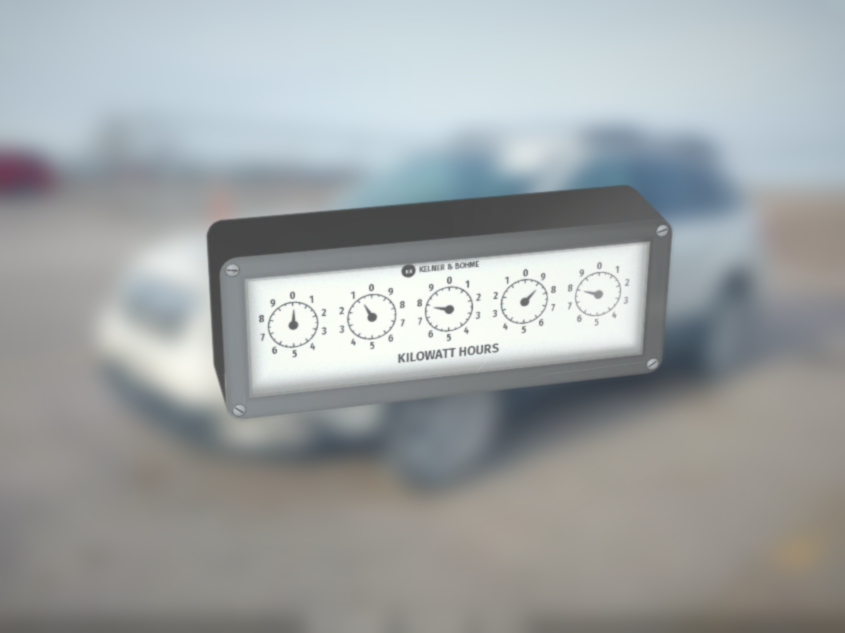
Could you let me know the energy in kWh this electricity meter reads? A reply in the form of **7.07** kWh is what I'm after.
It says **788** kWh
